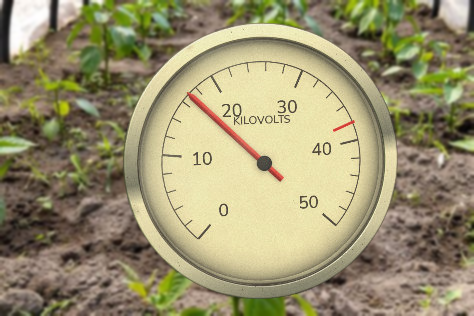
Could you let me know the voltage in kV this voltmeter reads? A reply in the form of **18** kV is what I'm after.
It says **17** kV
